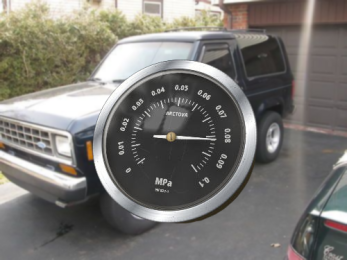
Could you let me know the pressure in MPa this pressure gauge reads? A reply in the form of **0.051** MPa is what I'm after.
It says **0.082** MPa
